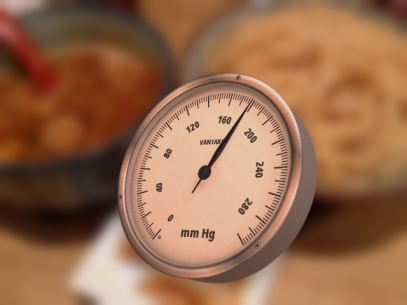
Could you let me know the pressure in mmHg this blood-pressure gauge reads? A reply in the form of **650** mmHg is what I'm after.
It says **180** mmHg
